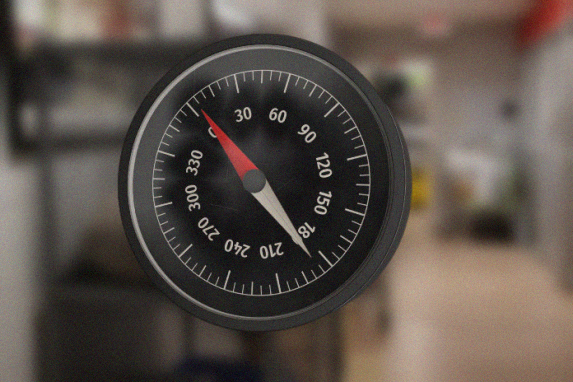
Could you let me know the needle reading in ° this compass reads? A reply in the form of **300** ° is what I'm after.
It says **5** °
